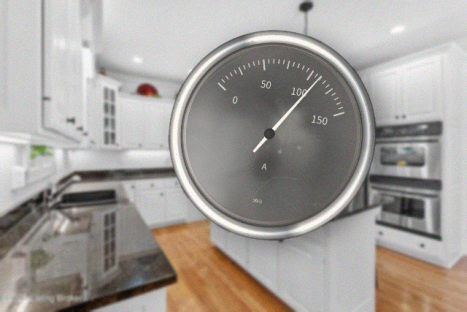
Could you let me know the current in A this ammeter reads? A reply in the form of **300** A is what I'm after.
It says **110** A
